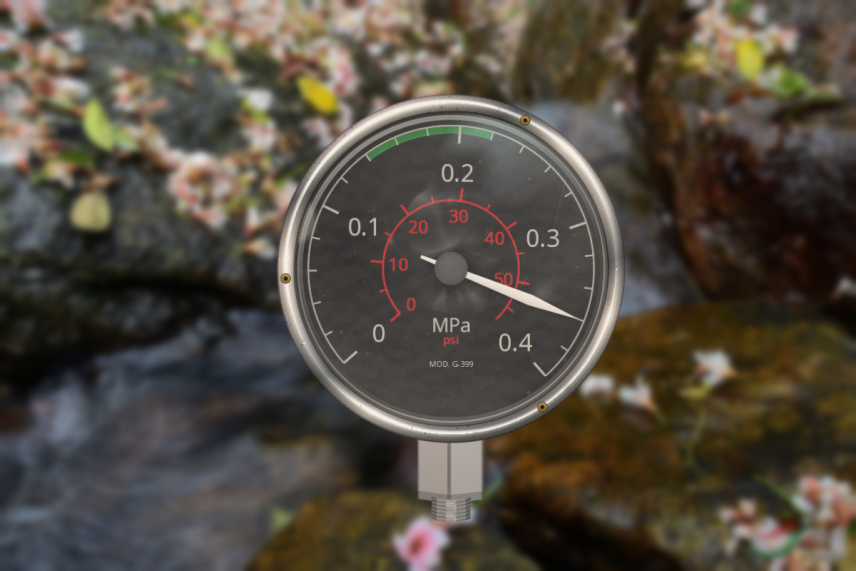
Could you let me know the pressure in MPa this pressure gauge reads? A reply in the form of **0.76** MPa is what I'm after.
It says **0.36** MPa
